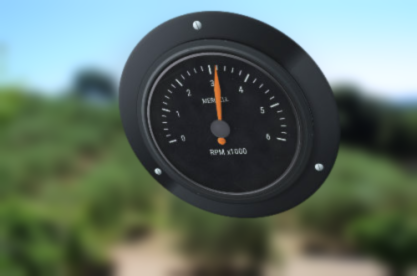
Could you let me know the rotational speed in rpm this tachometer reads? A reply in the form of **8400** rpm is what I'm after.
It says **3200** rpm
